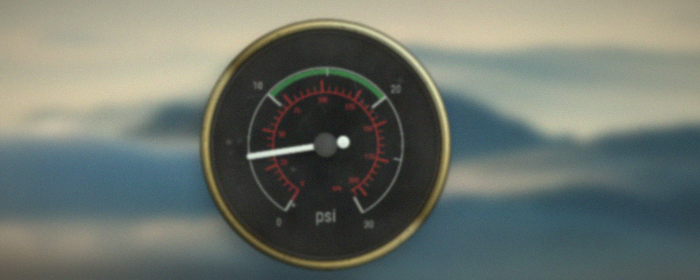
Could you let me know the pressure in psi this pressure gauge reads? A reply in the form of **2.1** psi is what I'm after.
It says **5** psi
